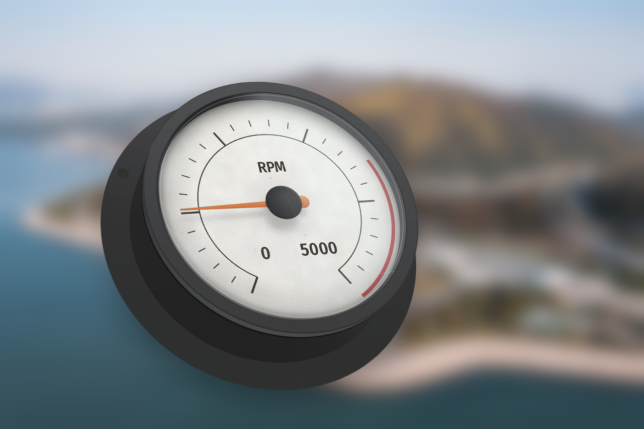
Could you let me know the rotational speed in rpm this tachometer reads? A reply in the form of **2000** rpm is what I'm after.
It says **1000** rpm
